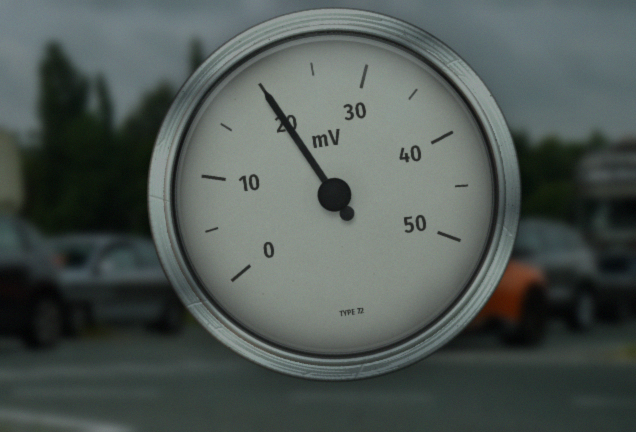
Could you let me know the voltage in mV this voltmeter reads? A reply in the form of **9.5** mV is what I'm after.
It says **20** mV
